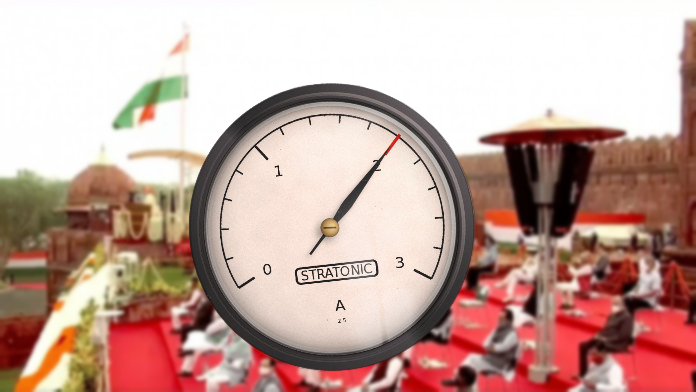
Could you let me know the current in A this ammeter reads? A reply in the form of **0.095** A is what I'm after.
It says **2** A
